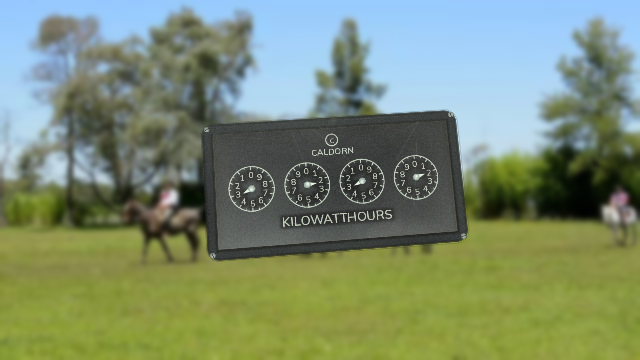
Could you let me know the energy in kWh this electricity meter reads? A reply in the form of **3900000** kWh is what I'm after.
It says **3232** kWh
